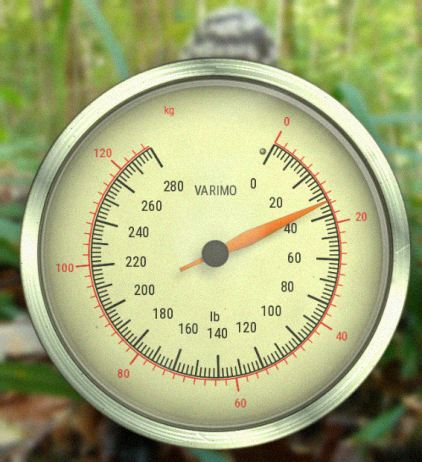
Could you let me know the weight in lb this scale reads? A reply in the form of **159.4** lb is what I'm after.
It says **34** lb
